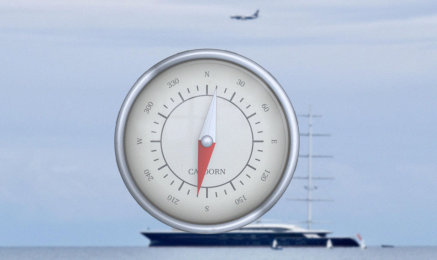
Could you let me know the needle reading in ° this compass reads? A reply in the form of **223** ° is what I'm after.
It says **190** °
